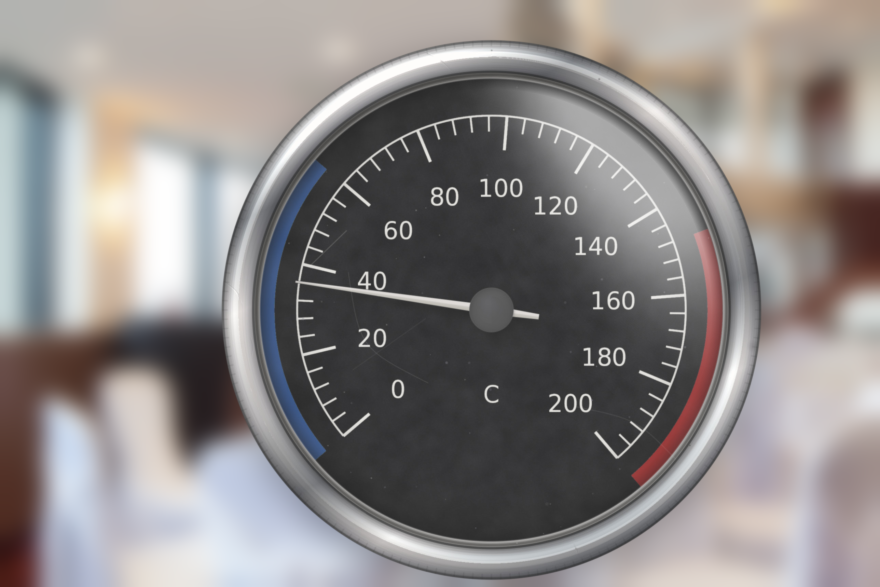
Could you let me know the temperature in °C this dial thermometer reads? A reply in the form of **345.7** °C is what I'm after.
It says **36** °C
